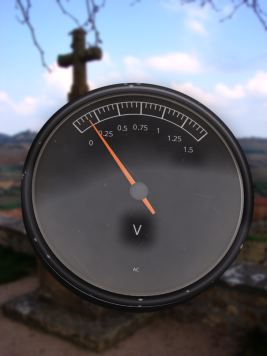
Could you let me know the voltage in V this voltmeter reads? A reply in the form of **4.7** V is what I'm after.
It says **0.15** V
